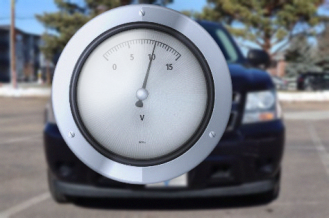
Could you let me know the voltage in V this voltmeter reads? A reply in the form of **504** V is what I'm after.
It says **10** V
